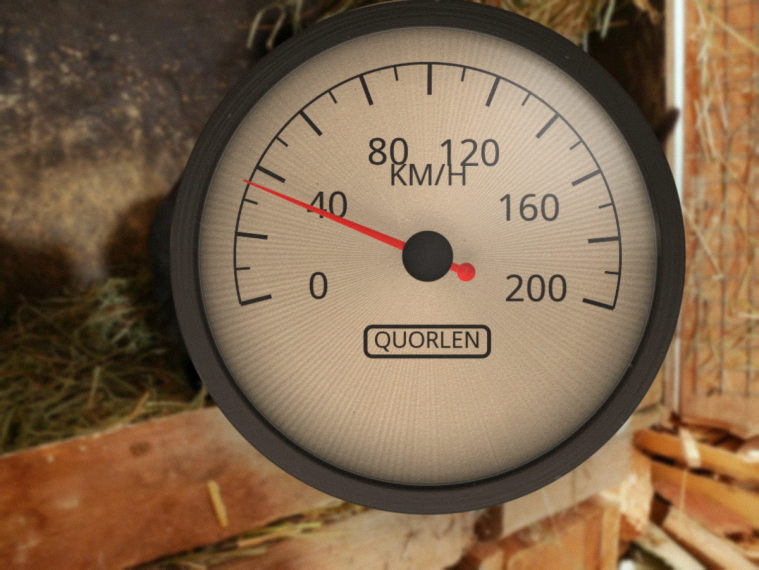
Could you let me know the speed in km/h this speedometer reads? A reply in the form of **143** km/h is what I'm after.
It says **35** km/h
